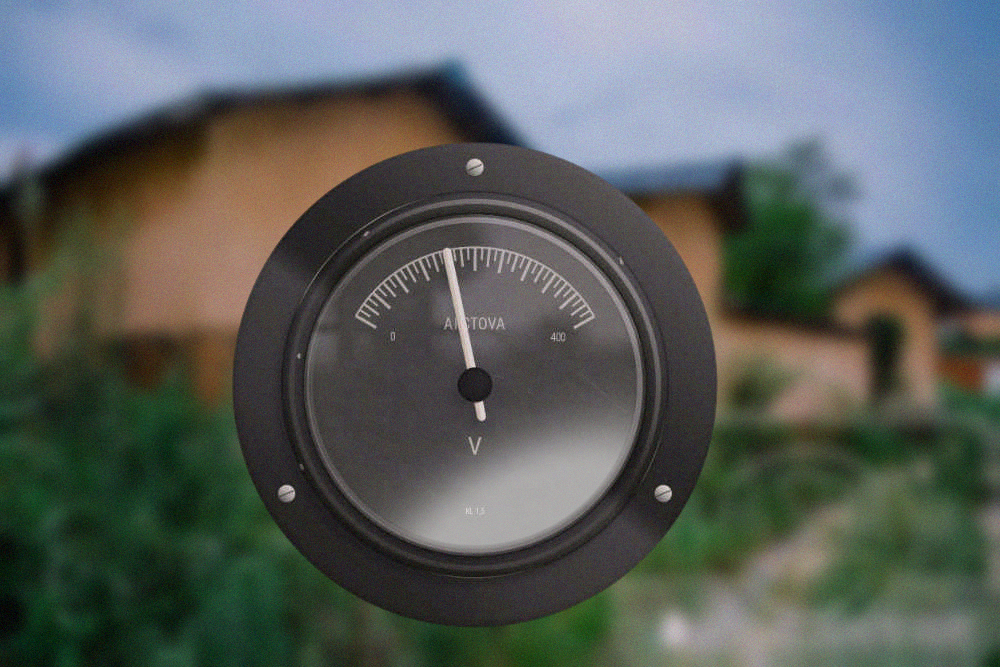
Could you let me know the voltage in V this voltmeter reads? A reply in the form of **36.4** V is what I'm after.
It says **160** V
